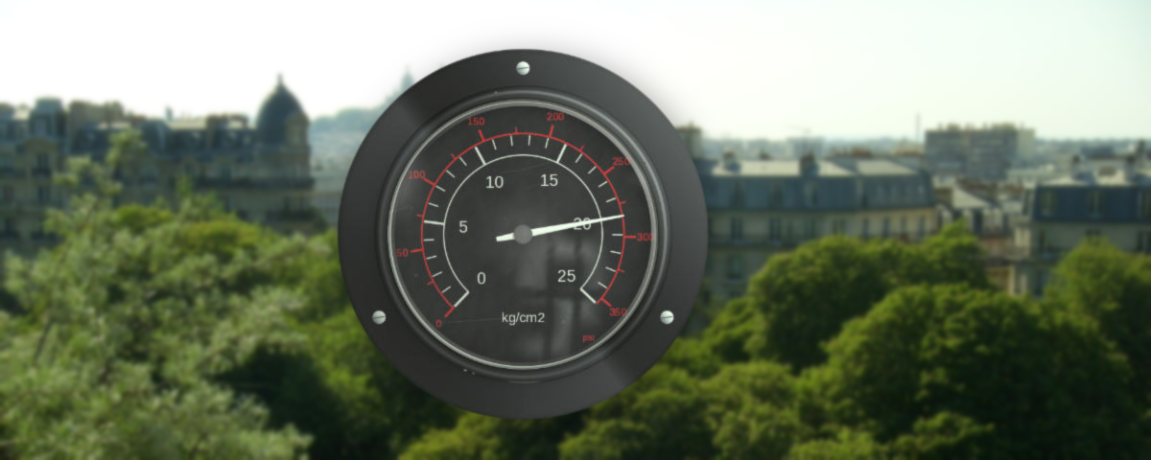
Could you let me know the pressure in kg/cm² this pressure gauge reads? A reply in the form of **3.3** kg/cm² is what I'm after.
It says **20** kg/cm²
